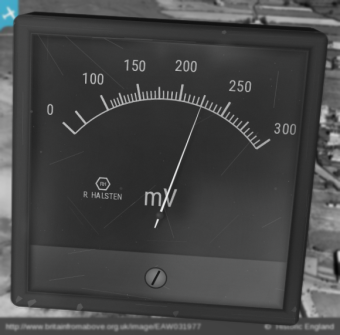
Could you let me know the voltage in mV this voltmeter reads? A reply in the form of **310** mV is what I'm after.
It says **225** mV
